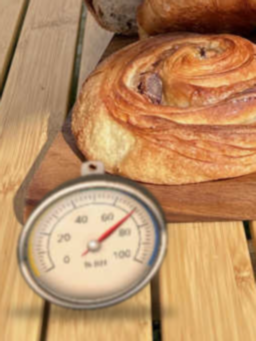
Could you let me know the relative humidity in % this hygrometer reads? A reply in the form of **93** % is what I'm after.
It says **70** %
